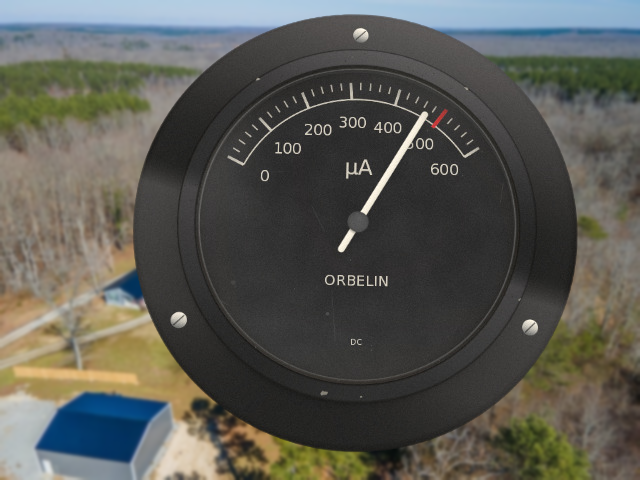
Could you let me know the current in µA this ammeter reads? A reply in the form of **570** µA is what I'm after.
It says **470** µA
